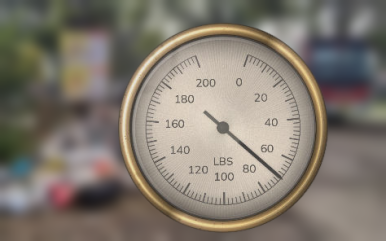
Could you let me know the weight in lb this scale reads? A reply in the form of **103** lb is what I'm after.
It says **70** lb
